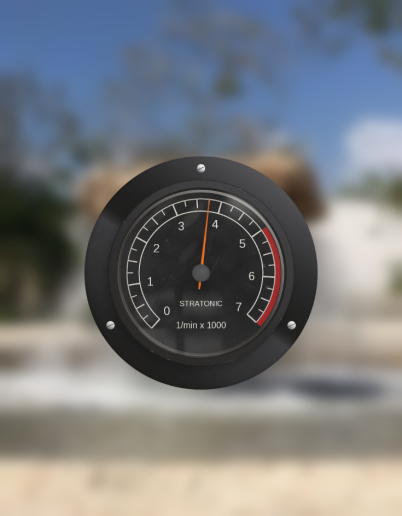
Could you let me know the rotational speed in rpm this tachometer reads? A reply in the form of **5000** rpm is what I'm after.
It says **3750** rpm
